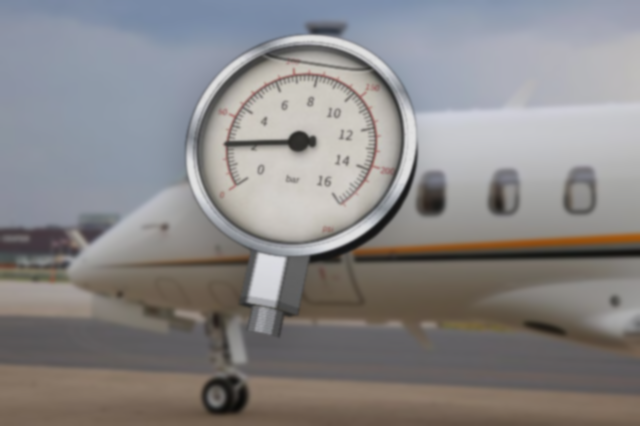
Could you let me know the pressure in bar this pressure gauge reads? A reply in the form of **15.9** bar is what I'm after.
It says **2** bar
